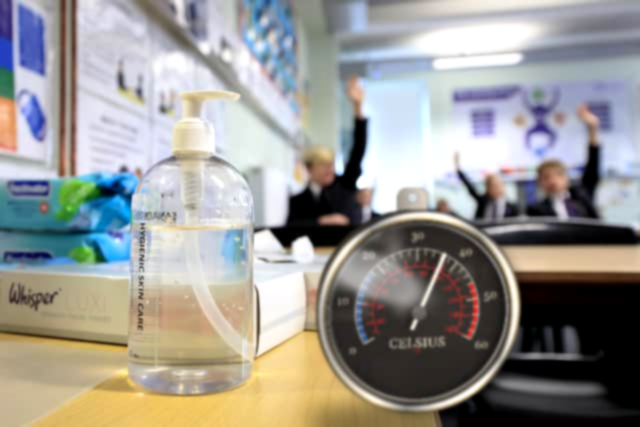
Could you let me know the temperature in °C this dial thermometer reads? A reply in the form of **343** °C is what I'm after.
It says **36** °C
